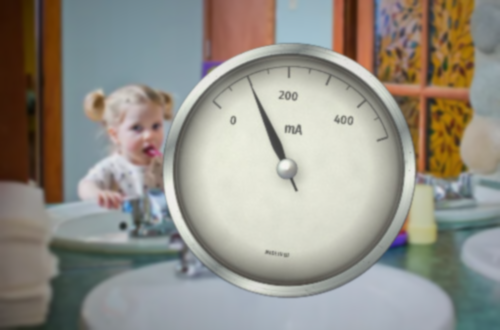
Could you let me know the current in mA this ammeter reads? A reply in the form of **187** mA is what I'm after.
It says **100** mA
